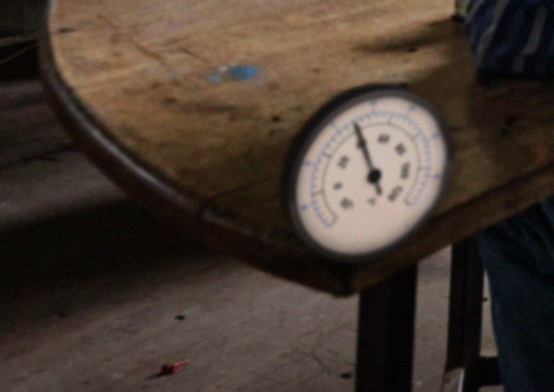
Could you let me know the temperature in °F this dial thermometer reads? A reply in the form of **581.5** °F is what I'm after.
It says **40** °F
